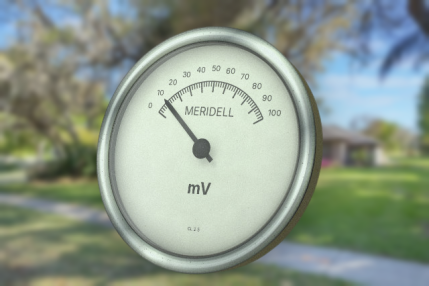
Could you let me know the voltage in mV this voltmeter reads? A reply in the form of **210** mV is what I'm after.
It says **10** mV
